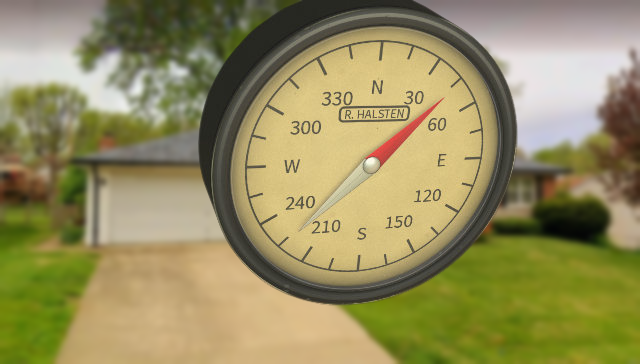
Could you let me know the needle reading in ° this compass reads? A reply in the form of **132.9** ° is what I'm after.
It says **45** °
